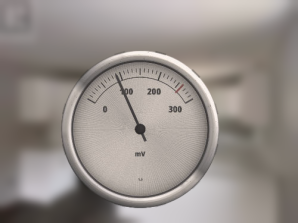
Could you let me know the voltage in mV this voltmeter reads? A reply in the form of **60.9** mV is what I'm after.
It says **90** mV
